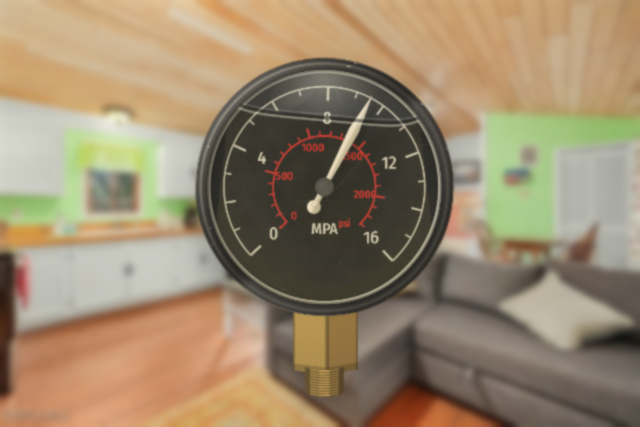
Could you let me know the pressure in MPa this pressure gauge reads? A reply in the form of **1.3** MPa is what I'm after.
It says **9.5** MPa
